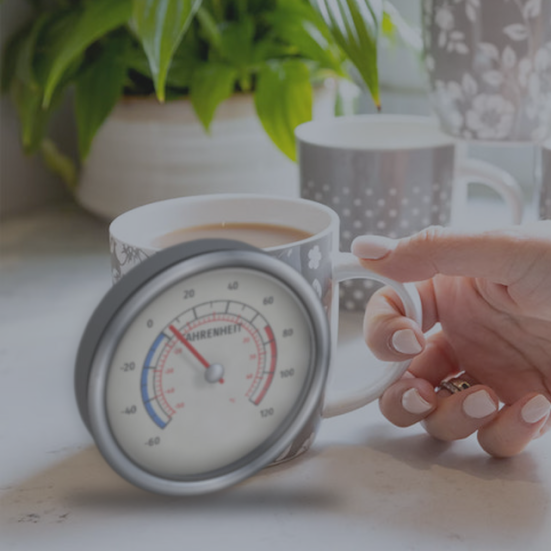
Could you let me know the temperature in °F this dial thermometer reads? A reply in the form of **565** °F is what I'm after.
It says **5** °F
